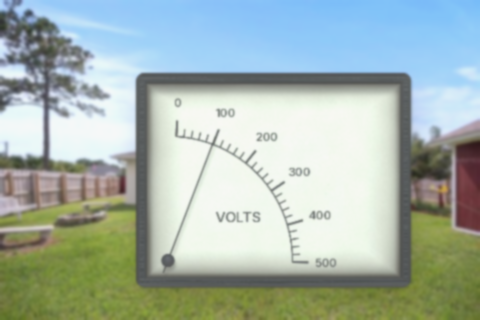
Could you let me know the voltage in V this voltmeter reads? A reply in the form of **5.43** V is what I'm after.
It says **100** V
